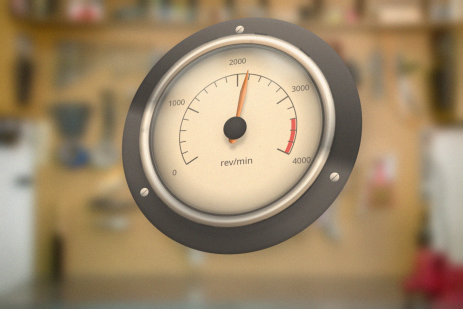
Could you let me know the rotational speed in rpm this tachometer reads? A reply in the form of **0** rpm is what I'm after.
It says **2200** rpm
